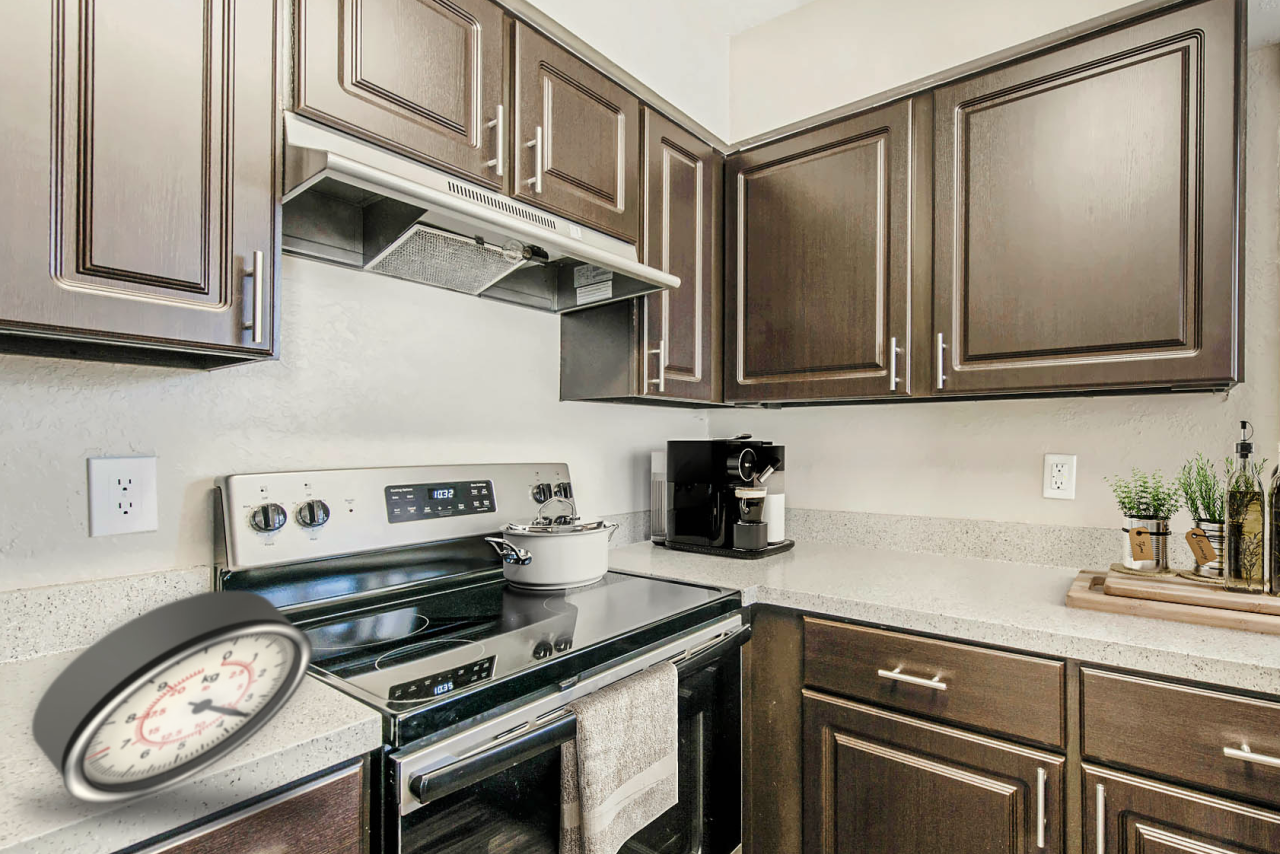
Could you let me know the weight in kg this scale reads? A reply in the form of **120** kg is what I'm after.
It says **3.5** kg
